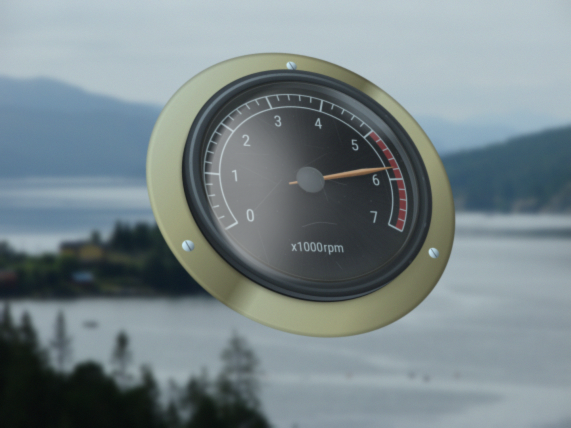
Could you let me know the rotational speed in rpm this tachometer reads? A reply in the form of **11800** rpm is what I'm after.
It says **5800** rpm
